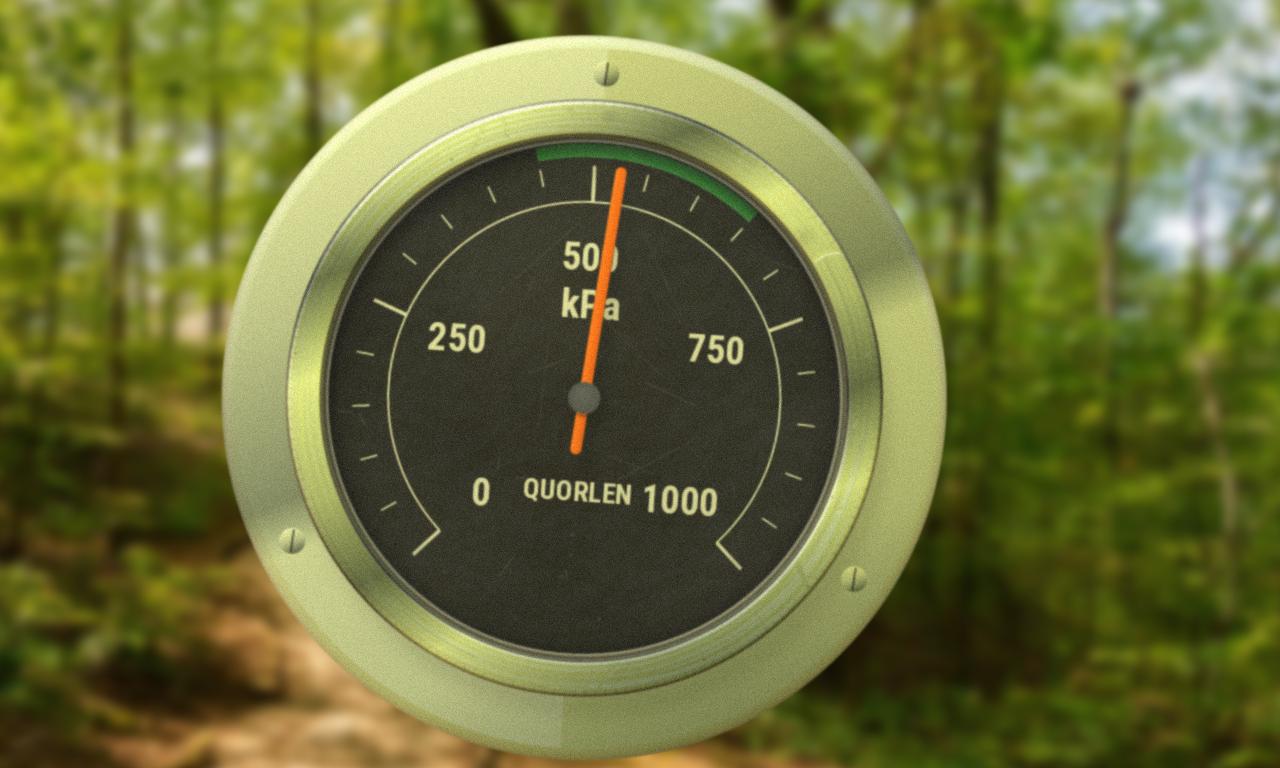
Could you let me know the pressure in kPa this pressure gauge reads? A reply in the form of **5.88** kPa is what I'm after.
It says **525** kPa
